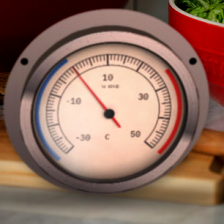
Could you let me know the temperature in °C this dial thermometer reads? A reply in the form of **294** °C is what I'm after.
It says **0** °C
